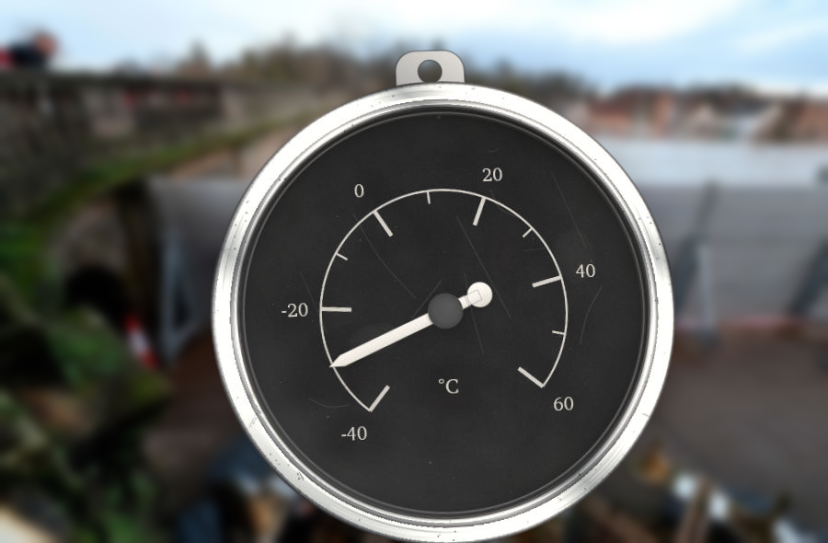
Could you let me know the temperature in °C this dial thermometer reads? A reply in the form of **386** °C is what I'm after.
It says **-30** °C
